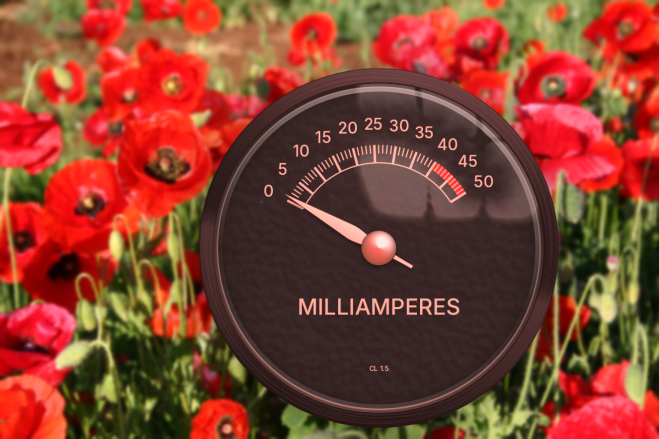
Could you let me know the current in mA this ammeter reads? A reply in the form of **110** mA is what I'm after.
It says **1** mA
